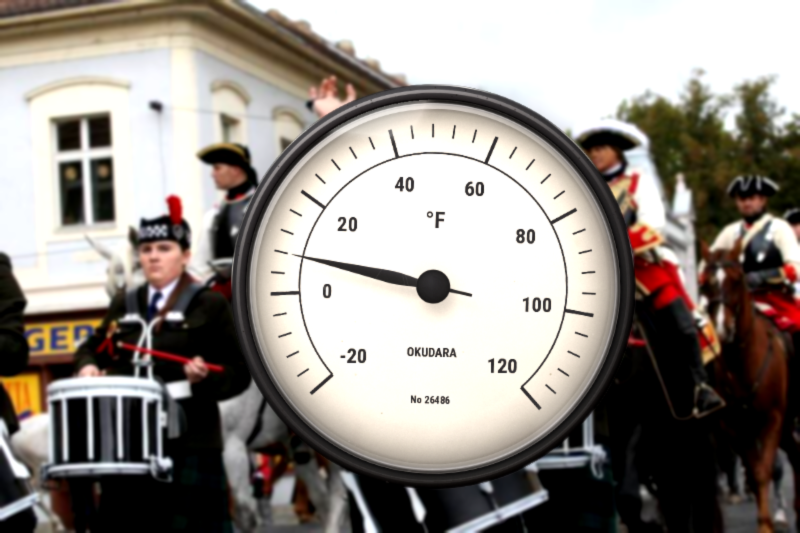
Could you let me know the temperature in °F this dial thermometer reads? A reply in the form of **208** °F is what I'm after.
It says **8** °F
